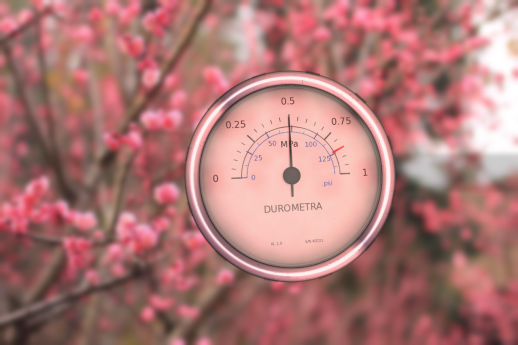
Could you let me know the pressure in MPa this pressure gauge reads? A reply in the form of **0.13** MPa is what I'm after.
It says **0.5** MPa
